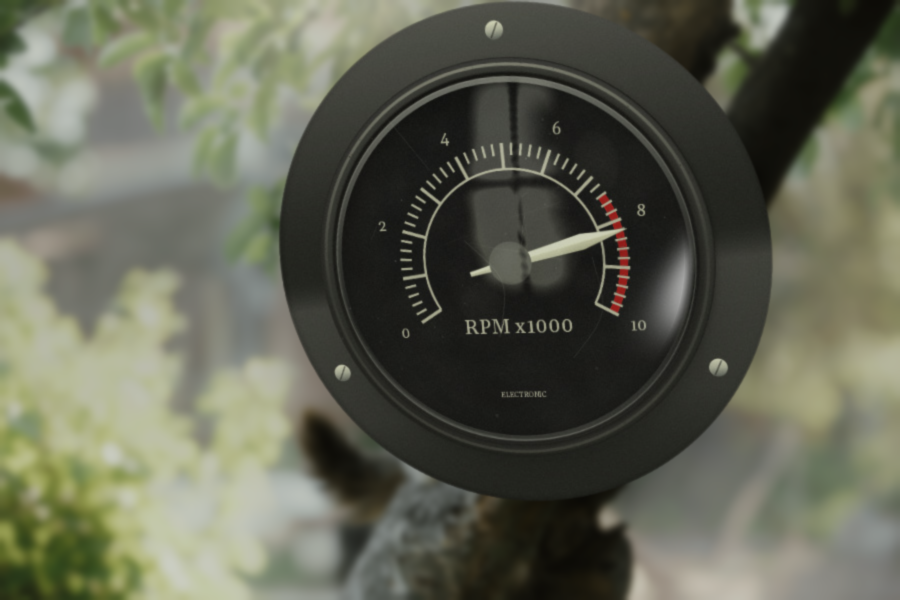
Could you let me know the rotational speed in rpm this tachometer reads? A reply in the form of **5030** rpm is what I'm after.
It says **8200** rpm
